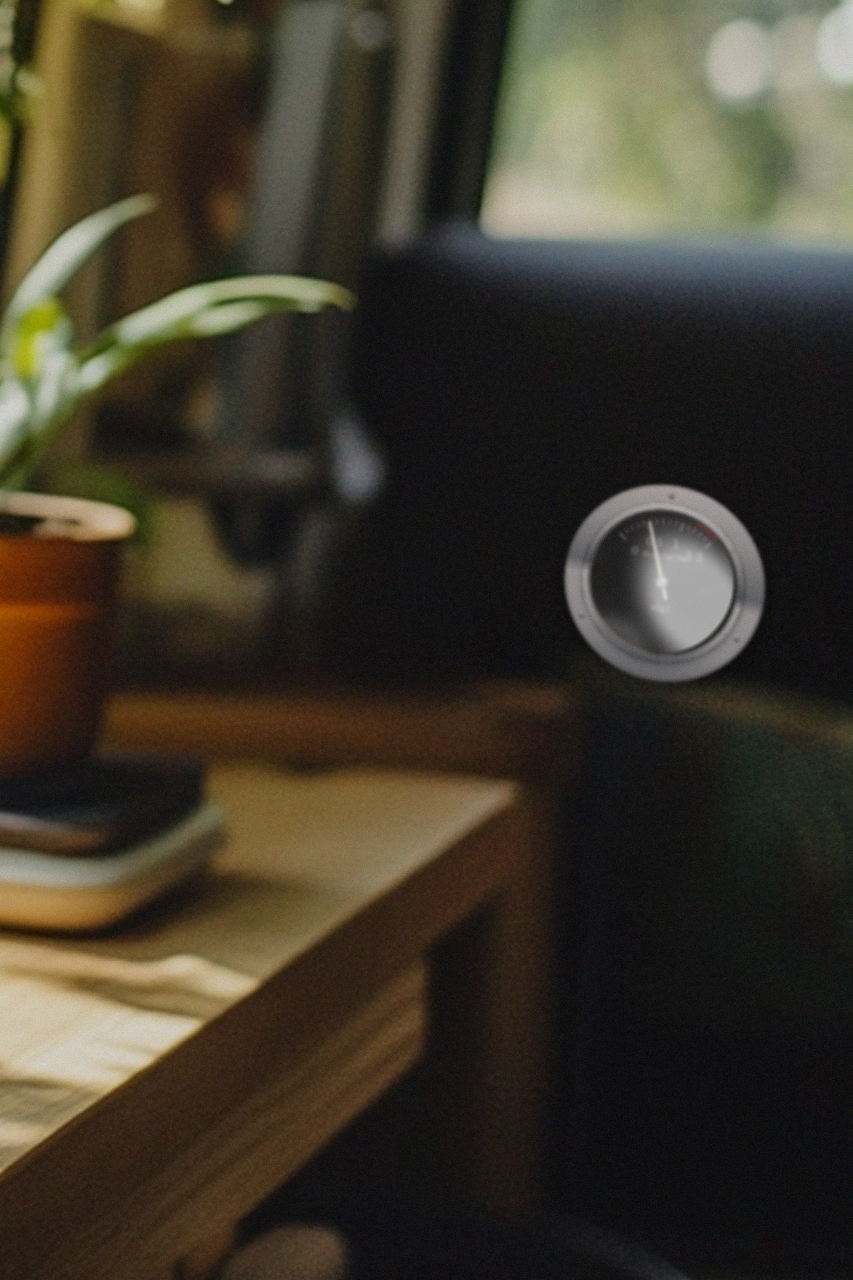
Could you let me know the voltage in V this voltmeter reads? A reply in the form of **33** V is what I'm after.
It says **0.5** V
